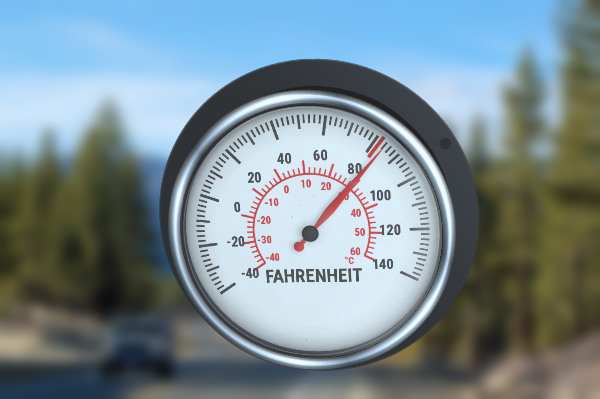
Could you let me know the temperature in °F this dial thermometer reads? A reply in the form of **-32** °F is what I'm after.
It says **84** °F
